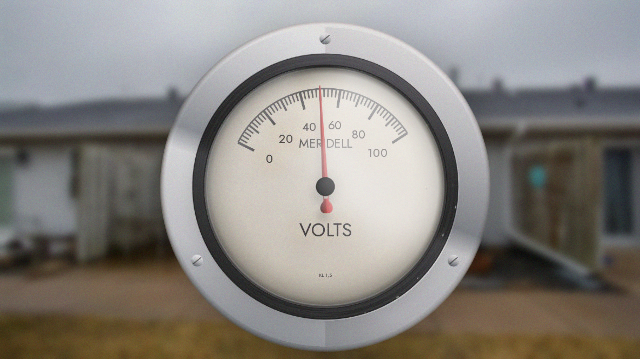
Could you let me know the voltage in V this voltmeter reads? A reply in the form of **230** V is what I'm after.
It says **50** V
